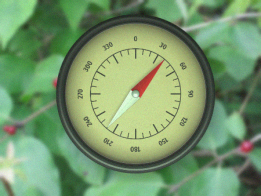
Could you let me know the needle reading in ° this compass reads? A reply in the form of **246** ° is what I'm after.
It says **40** °
